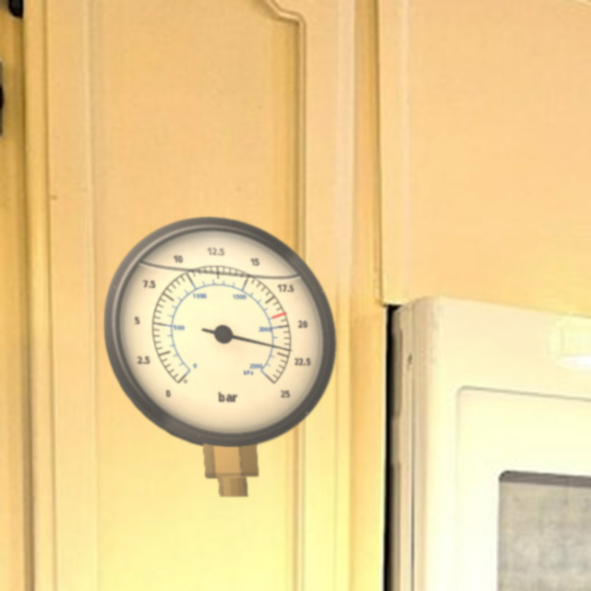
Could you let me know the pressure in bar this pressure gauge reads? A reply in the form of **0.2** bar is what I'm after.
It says **22** bar
